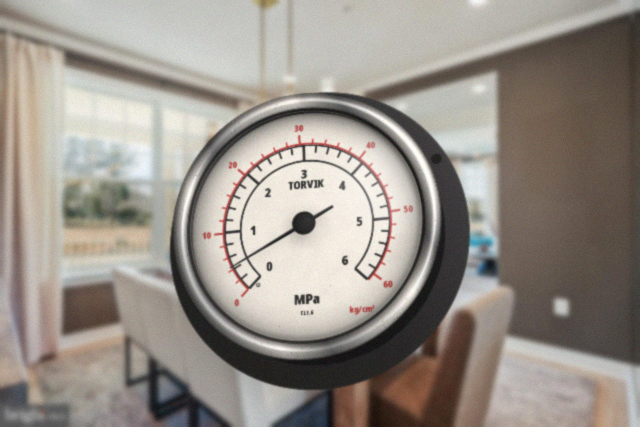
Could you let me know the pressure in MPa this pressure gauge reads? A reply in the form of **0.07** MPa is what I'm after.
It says **0.4** MPa
